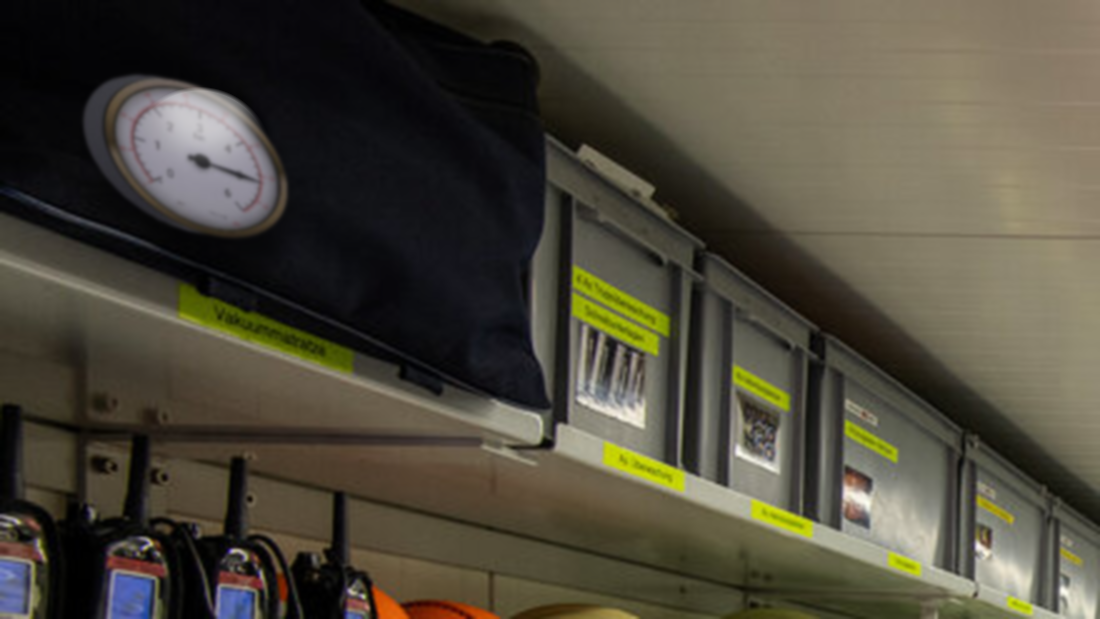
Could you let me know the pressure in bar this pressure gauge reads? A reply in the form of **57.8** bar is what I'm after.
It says **5** bar
